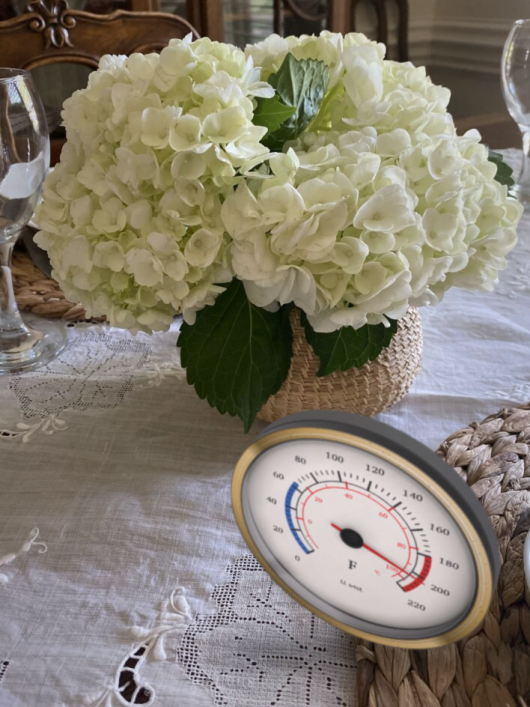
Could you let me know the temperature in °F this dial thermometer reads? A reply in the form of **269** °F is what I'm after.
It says **200** °F
